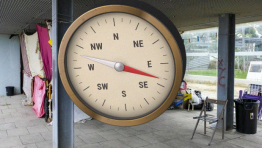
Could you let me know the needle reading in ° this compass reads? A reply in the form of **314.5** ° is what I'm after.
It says **110** °
